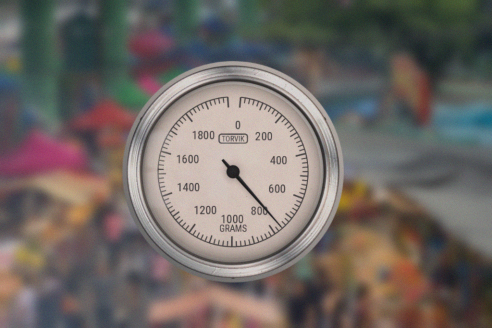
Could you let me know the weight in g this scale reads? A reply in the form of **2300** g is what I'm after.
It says **760** g
